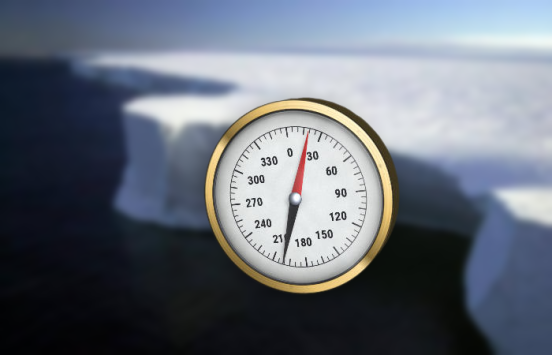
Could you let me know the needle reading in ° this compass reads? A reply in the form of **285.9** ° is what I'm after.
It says **20** °
